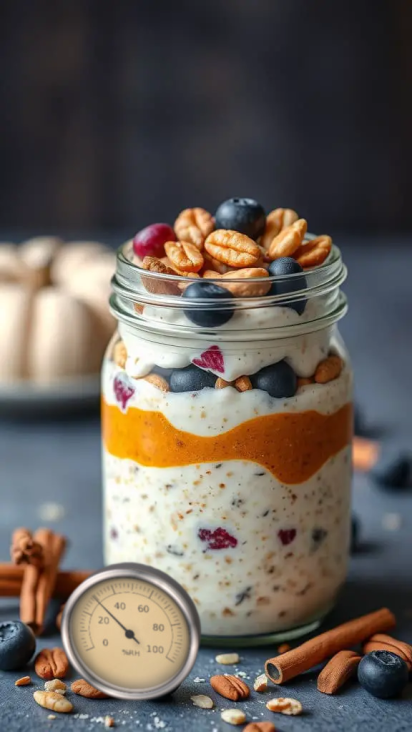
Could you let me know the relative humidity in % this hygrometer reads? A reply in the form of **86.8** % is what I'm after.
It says **30** %
